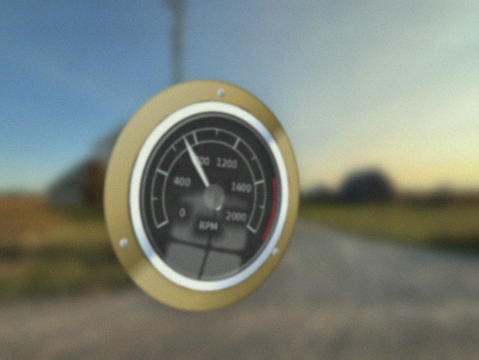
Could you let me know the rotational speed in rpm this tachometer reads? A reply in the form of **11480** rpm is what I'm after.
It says **700** rpm
